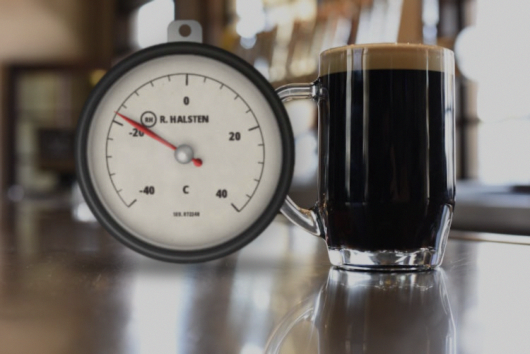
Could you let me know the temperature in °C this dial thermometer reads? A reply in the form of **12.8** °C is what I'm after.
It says **-18** °C
